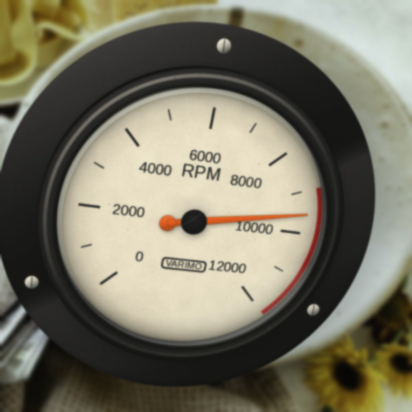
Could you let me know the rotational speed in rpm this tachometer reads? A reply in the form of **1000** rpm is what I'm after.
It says **9500** rpm
